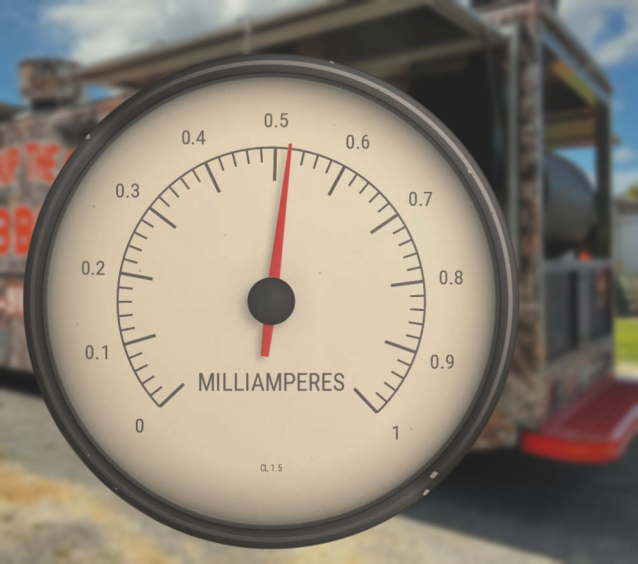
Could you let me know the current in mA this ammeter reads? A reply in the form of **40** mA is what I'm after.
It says **0.52** mA
